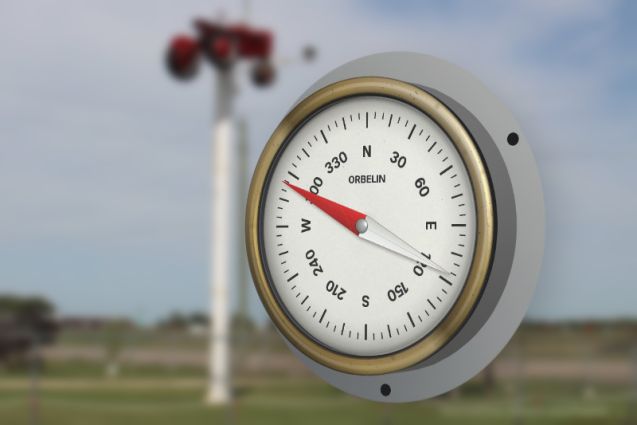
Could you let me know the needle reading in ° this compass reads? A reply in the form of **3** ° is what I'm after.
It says **295** °
